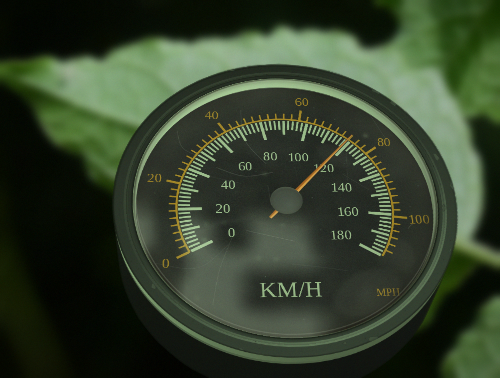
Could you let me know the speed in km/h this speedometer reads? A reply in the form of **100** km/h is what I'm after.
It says **120** km/h
